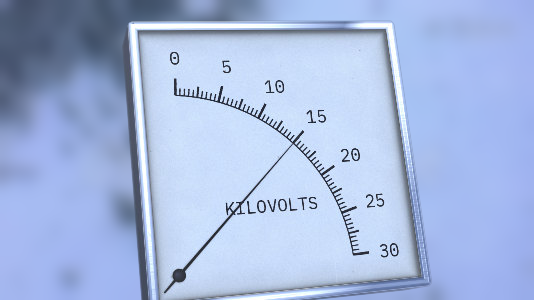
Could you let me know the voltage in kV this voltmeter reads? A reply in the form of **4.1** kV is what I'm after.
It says **15** kV
